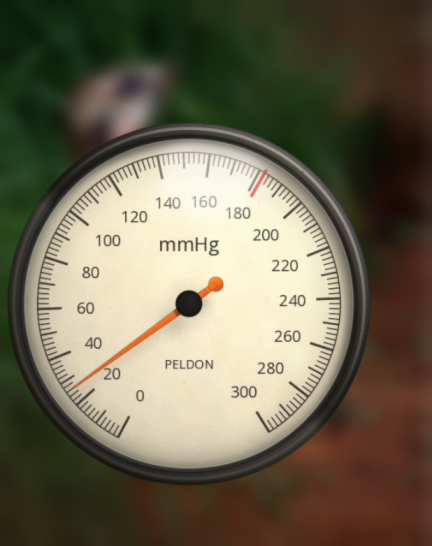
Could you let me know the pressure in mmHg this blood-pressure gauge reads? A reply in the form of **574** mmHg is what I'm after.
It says **26** mmHg
